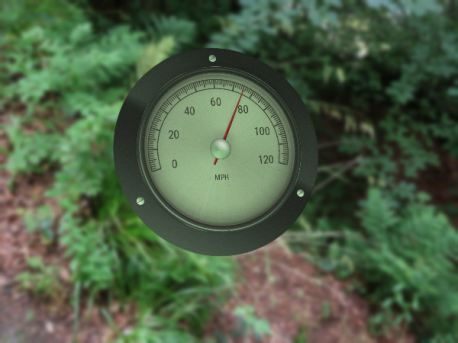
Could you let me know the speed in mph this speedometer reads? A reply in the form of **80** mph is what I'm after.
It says **75** mph
